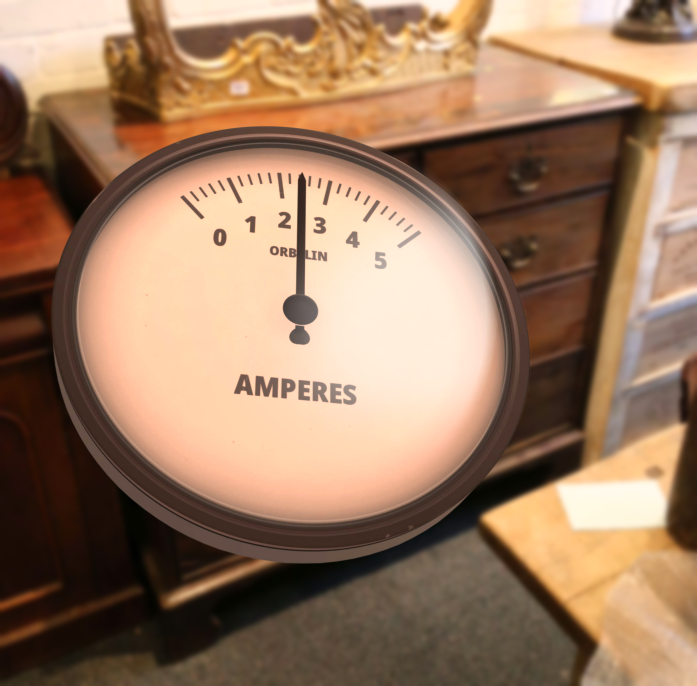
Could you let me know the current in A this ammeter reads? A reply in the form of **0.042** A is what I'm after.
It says **2.4** A
